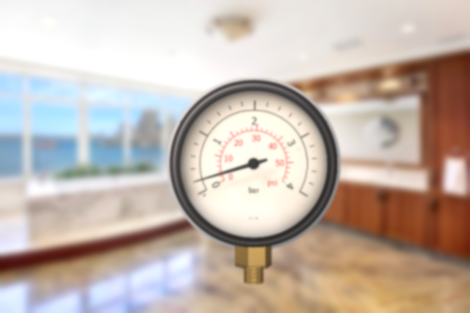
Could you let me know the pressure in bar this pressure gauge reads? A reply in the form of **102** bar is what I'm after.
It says **0.2** bar
